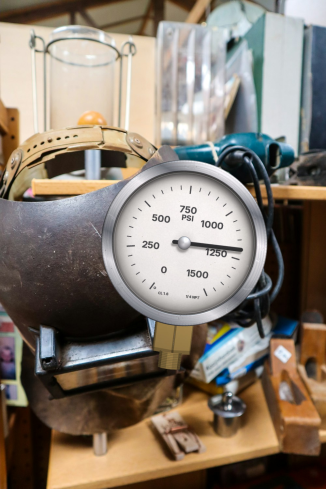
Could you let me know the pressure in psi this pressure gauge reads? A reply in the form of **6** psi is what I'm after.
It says **1200** psi
